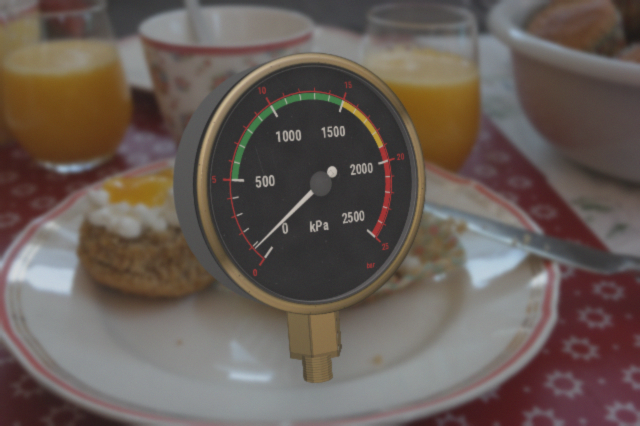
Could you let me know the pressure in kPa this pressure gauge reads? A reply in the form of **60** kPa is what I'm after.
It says **100** kPa
